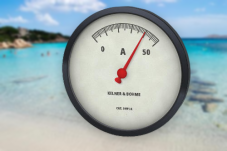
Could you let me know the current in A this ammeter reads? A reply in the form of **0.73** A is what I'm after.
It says **40** A
